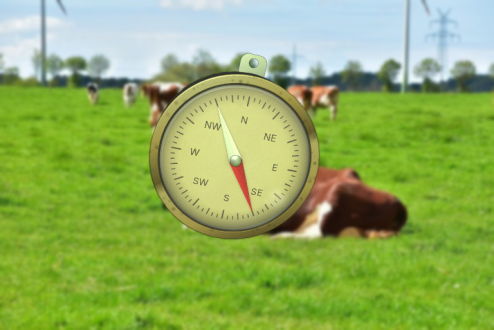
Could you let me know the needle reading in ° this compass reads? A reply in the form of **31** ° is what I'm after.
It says **150** °
